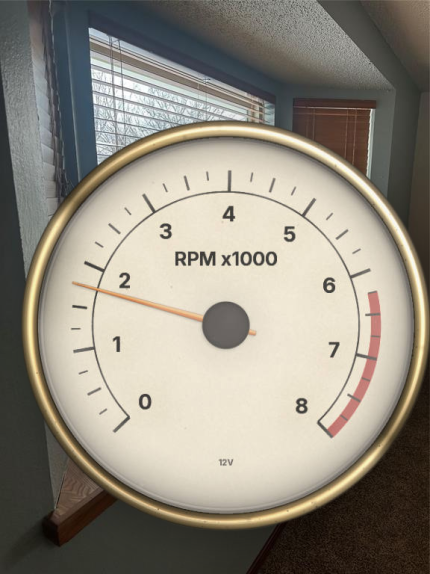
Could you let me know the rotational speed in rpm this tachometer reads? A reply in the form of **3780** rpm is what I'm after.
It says **1750** rpm
